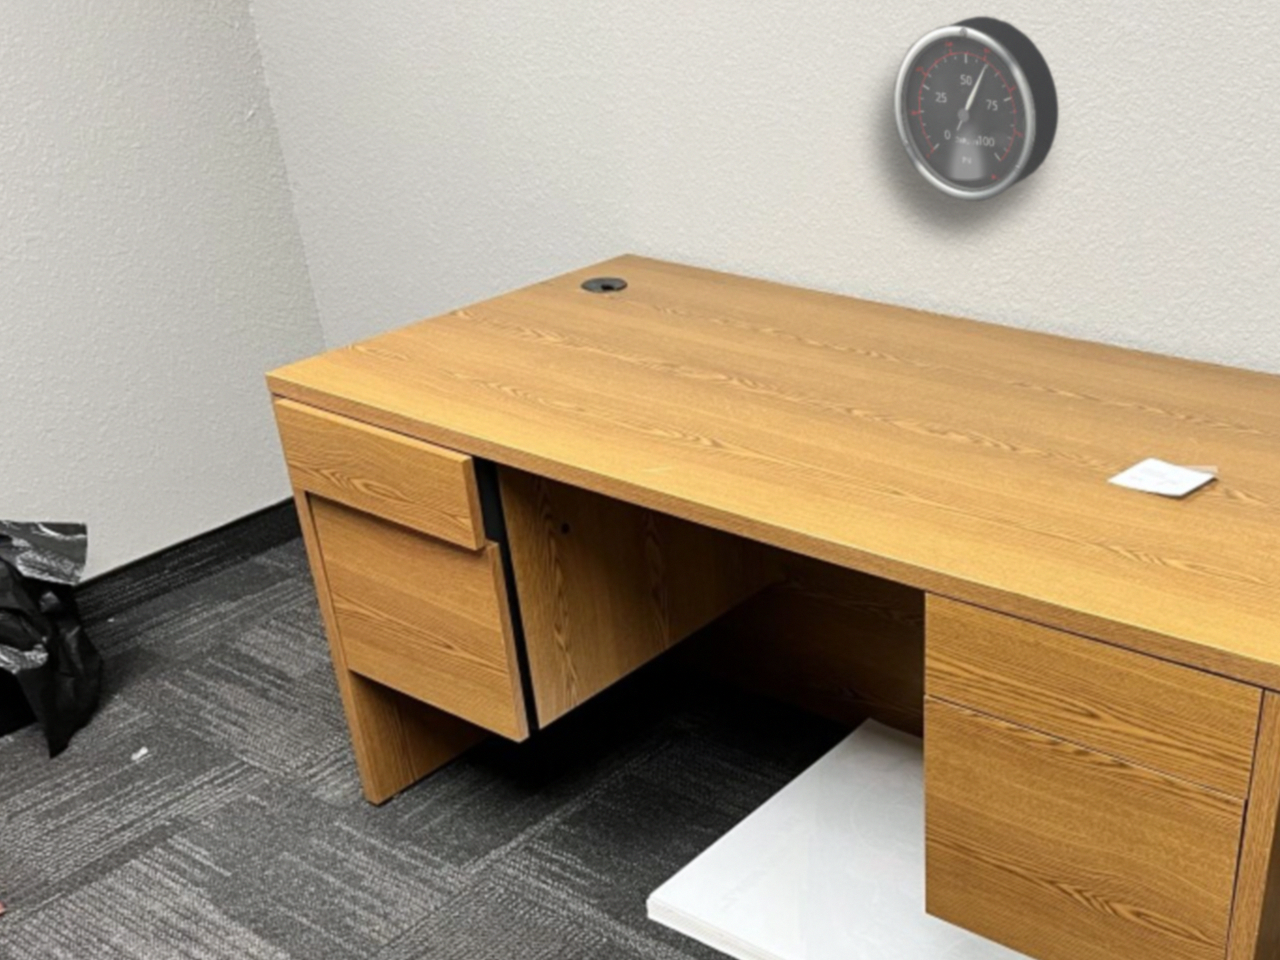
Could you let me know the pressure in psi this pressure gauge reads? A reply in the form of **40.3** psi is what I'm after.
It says **60** psi
